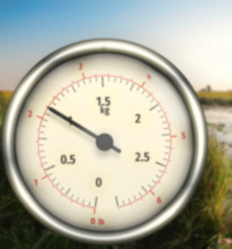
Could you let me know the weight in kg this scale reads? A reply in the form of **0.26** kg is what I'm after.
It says **1** kg
